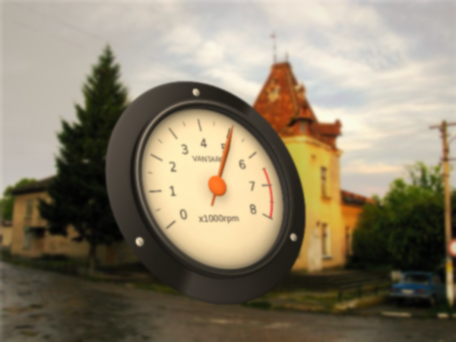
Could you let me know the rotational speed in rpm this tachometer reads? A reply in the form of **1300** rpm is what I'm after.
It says **5000** rpm
